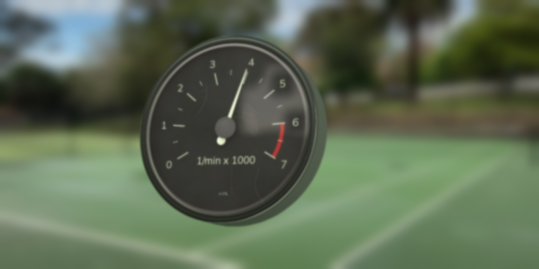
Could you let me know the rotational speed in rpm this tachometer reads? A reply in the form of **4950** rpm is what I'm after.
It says **4000** rpm
